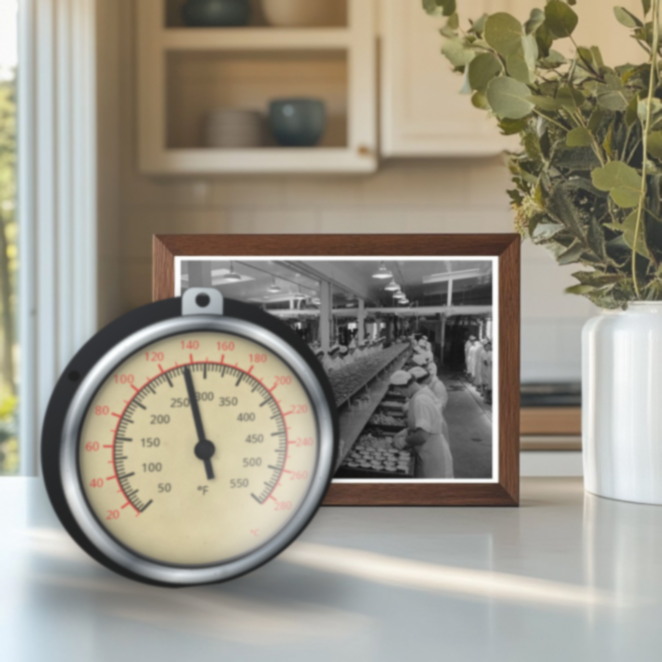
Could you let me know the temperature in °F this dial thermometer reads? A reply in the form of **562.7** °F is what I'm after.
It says **275** °F
